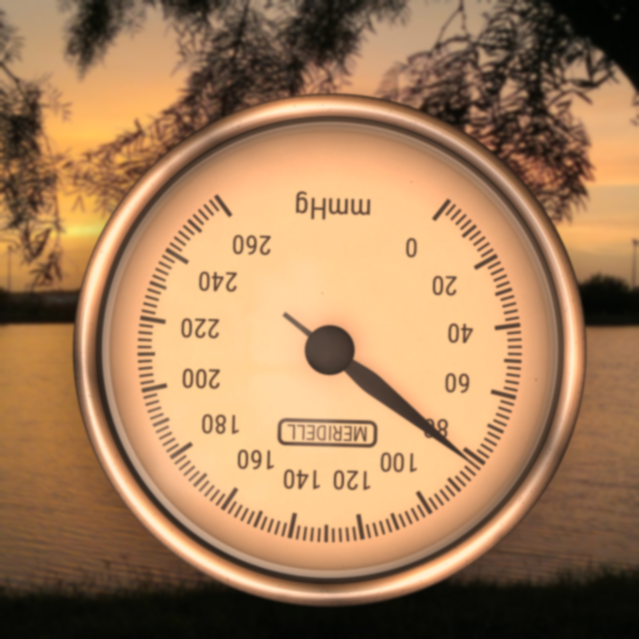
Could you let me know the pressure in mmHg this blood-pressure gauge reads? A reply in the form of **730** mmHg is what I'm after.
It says **82** mmHg
